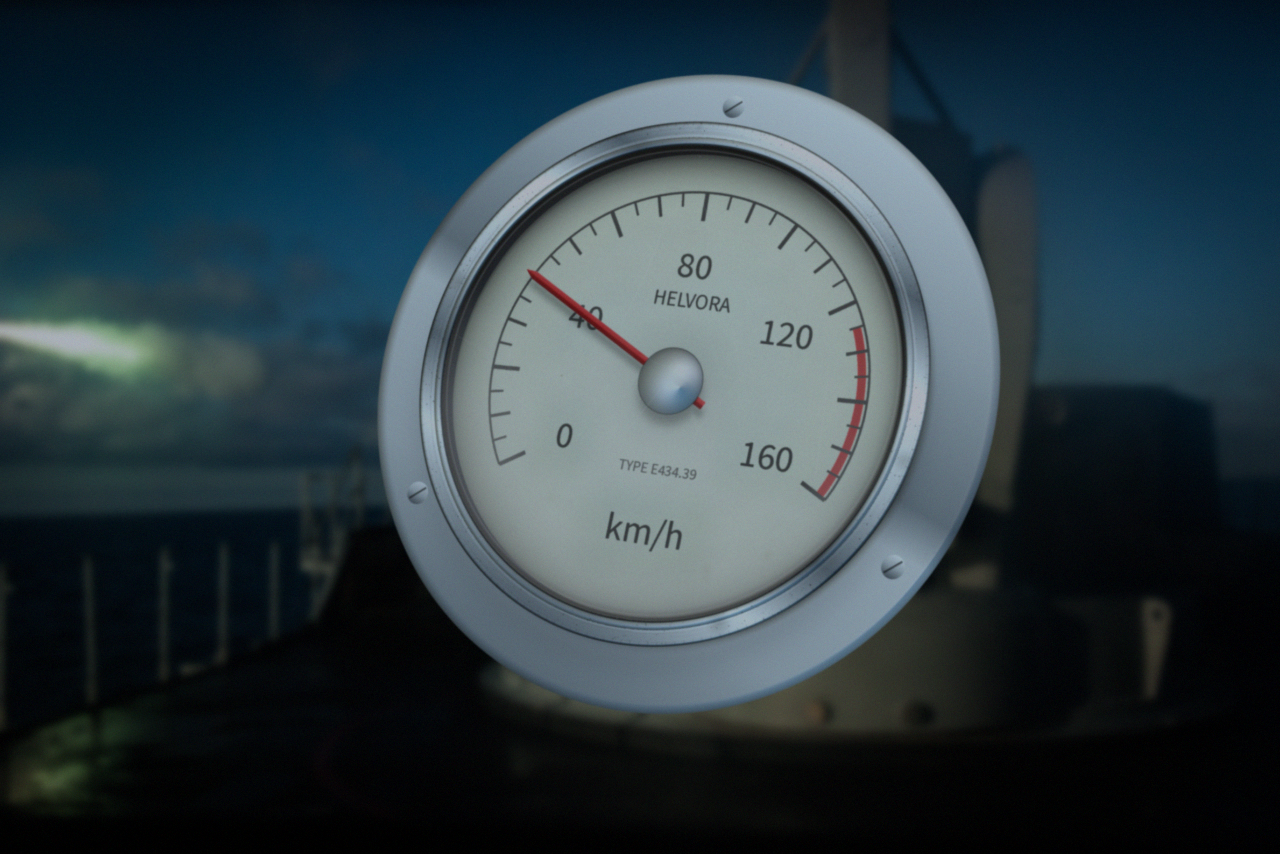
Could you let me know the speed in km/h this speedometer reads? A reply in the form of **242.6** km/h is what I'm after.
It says **40** km/h
